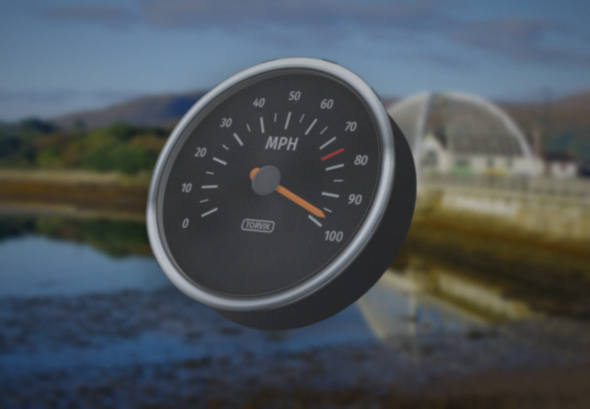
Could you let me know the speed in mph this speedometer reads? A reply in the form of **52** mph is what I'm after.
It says **97.5** mph
